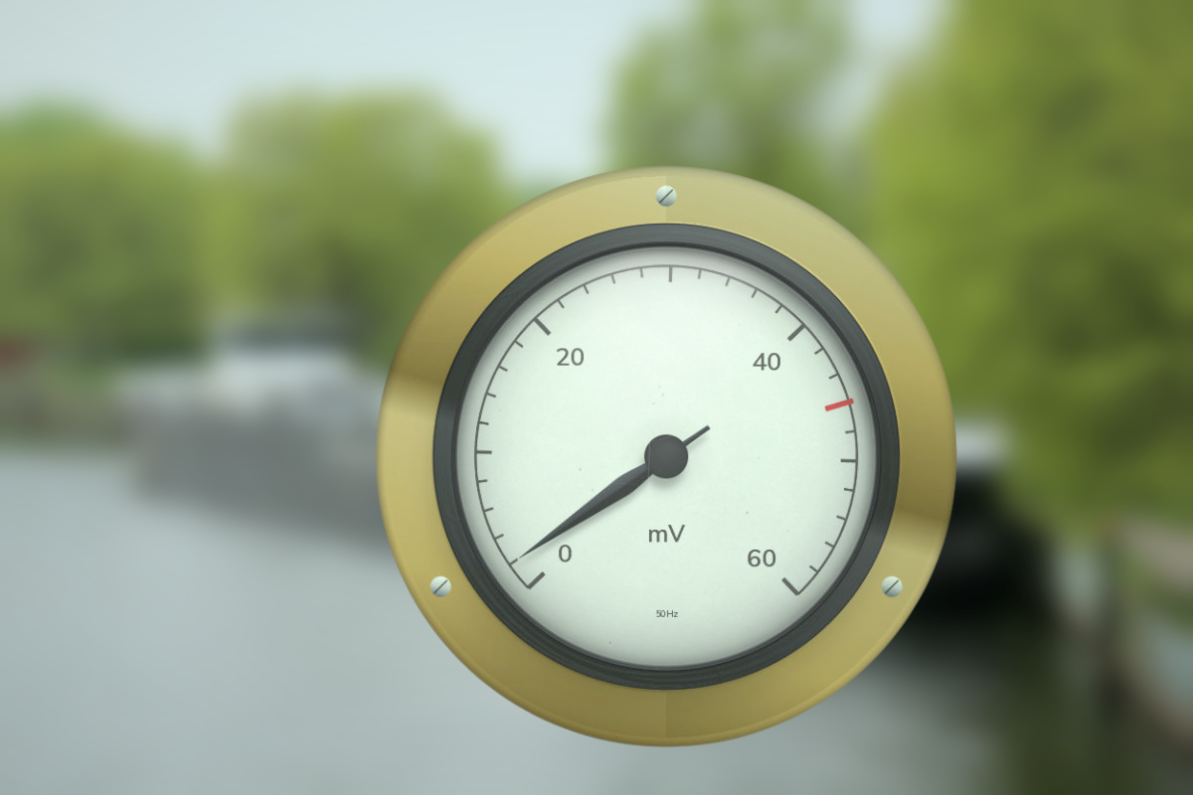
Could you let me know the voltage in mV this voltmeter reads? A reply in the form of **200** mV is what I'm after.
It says **2** mV
